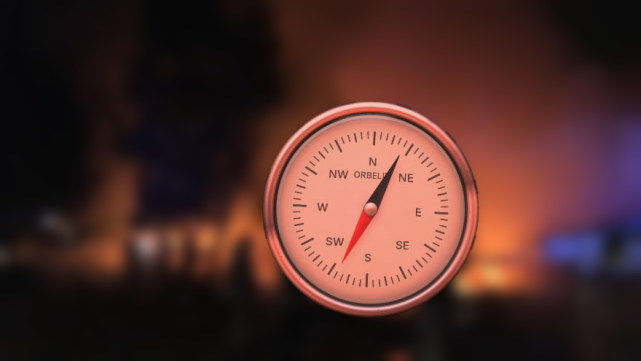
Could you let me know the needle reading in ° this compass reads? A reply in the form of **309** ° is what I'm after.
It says **205** °
